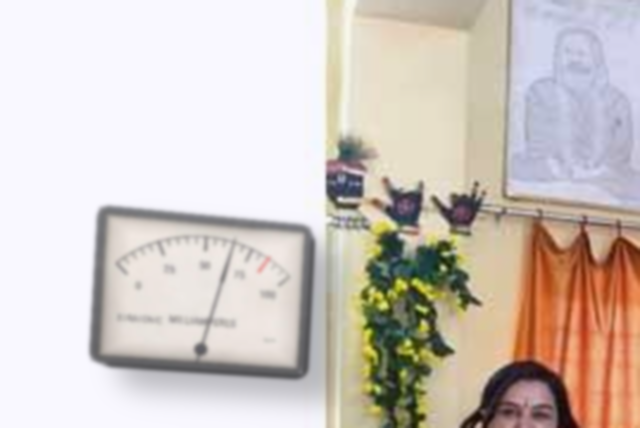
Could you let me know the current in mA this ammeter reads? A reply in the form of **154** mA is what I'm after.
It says **65** mA
